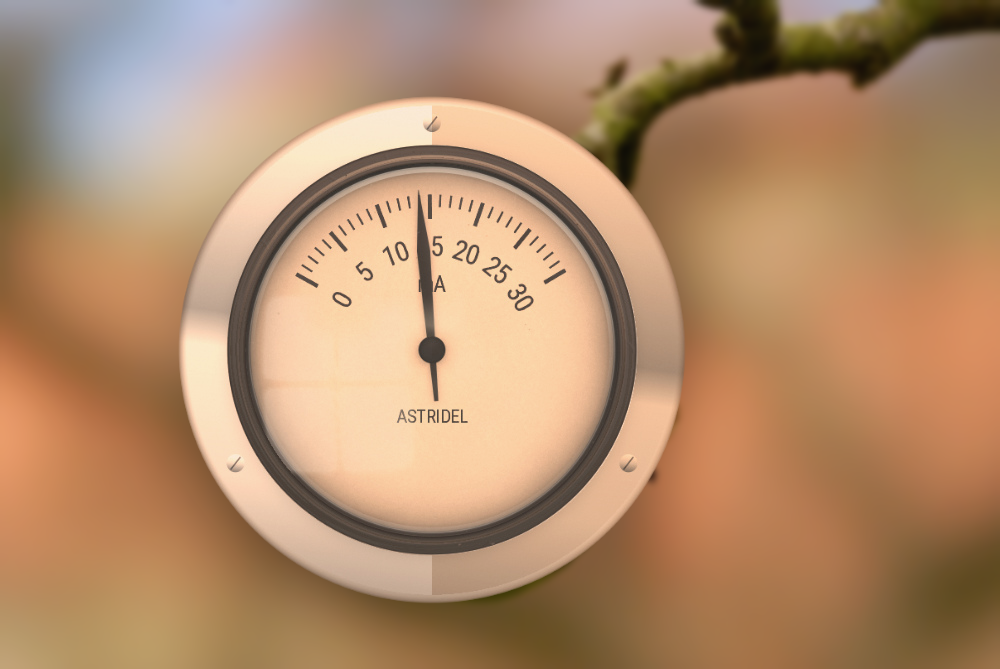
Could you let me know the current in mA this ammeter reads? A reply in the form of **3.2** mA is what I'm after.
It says **14** mA
